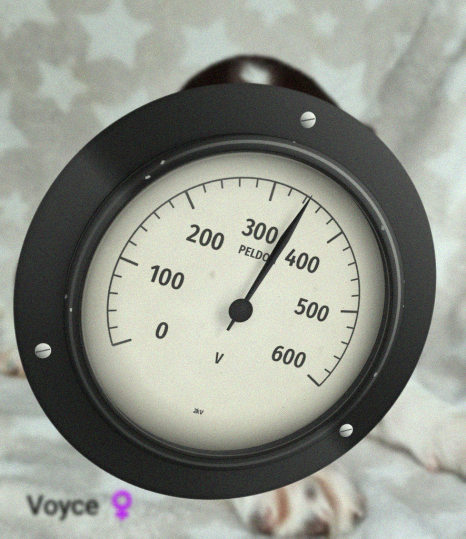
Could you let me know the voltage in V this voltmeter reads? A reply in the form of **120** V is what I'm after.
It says **340** V
